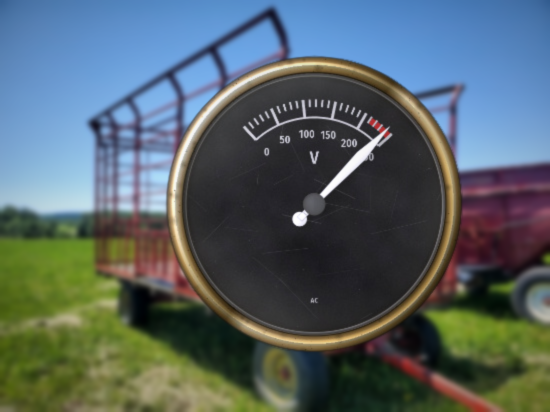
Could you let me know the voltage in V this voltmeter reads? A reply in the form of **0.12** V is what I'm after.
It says **240** V
